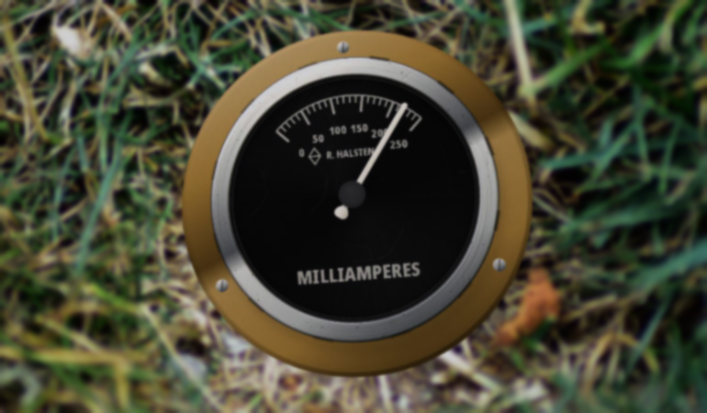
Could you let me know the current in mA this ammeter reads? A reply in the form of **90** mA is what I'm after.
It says **220** mA
